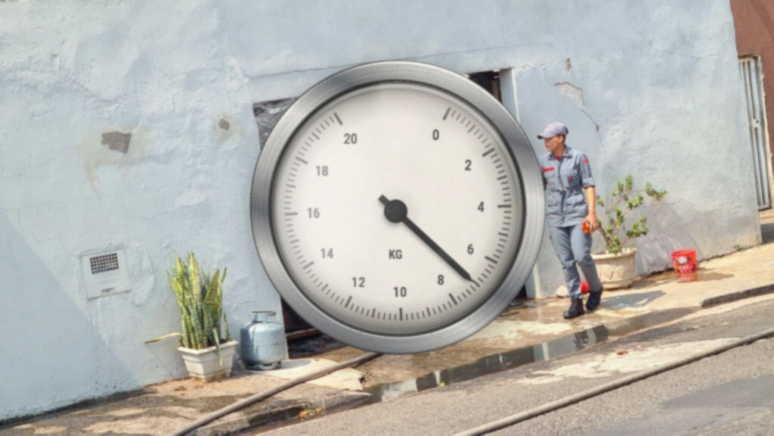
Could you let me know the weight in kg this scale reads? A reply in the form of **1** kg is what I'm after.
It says **7** kg
